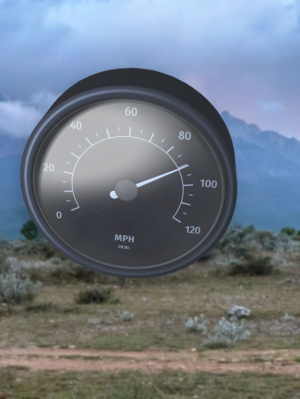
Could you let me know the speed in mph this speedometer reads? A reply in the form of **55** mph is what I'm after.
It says **90** mph
